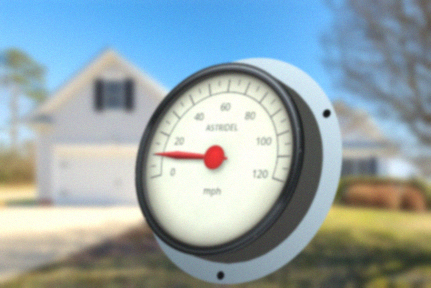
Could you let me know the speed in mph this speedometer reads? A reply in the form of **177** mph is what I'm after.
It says **10** mph
